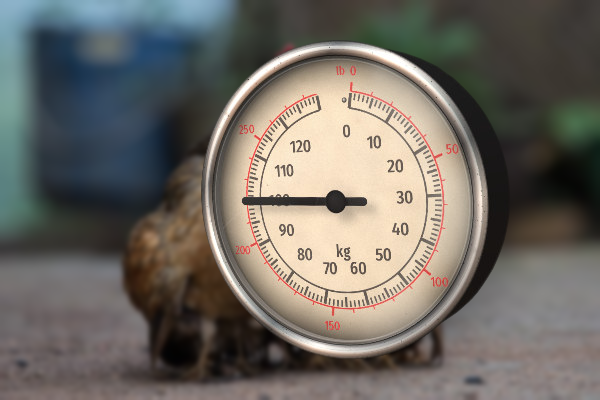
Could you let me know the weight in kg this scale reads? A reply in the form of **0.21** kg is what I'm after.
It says **100** kg
